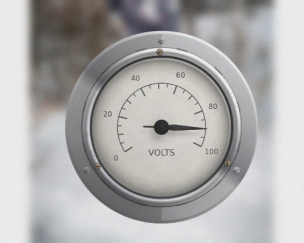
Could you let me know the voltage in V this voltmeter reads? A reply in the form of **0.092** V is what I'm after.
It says **90** V
